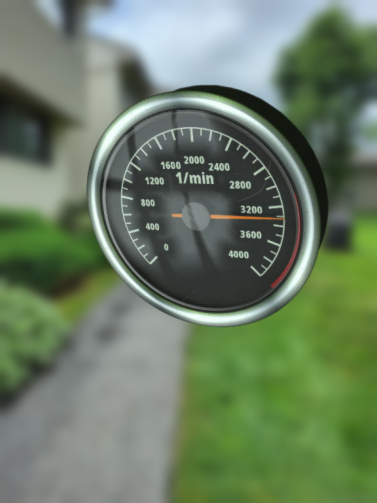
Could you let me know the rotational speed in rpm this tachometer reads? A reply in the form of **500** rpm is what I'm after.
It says **3300** rpm
